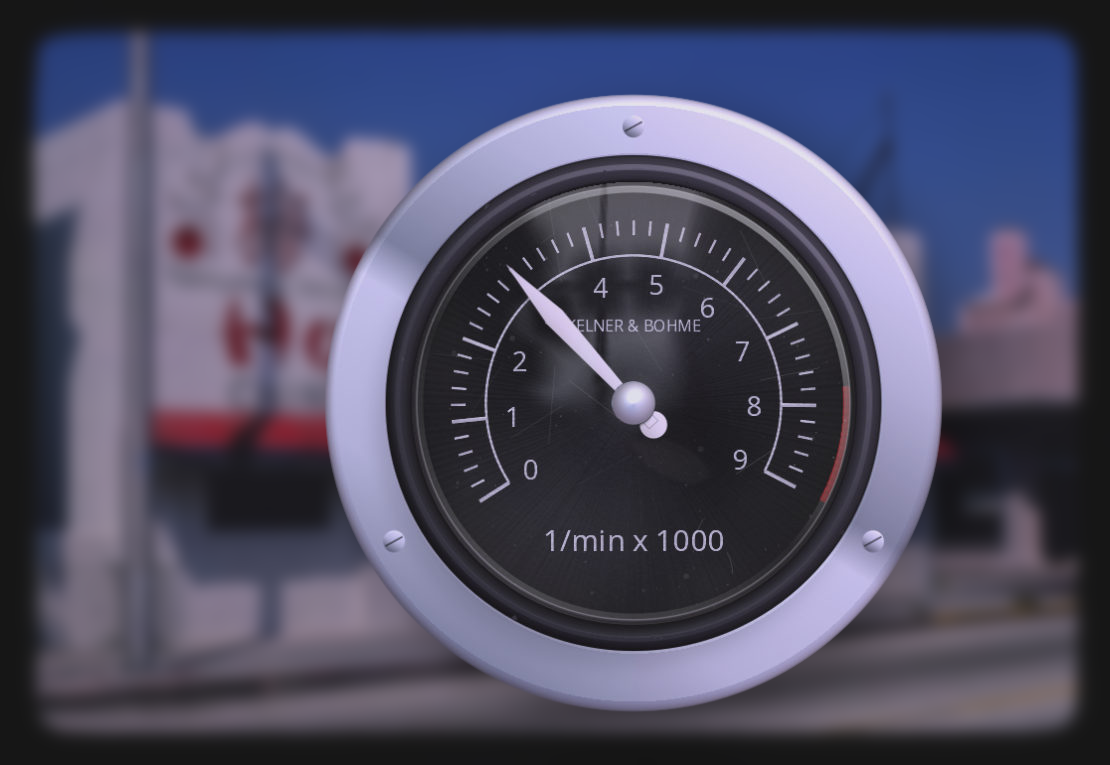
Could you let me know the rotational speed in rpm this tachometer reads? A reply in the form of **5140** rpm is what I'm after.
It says **3000** rpm
